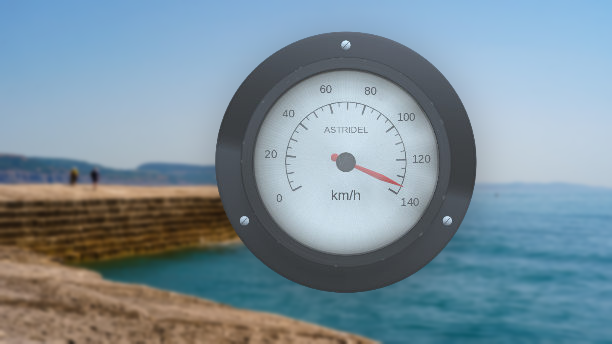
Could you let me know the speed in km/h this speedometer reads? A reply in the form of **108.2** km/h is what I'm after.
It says **135** km/h
